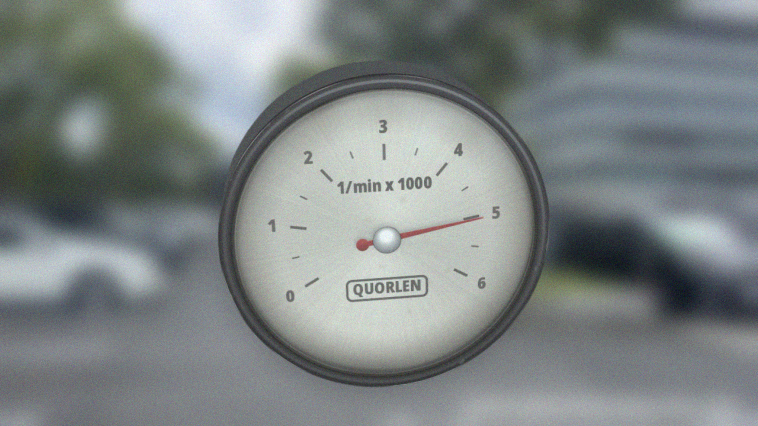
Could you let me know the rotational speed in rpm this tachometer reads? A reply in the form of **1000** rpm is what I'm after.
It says **5000** rpm
